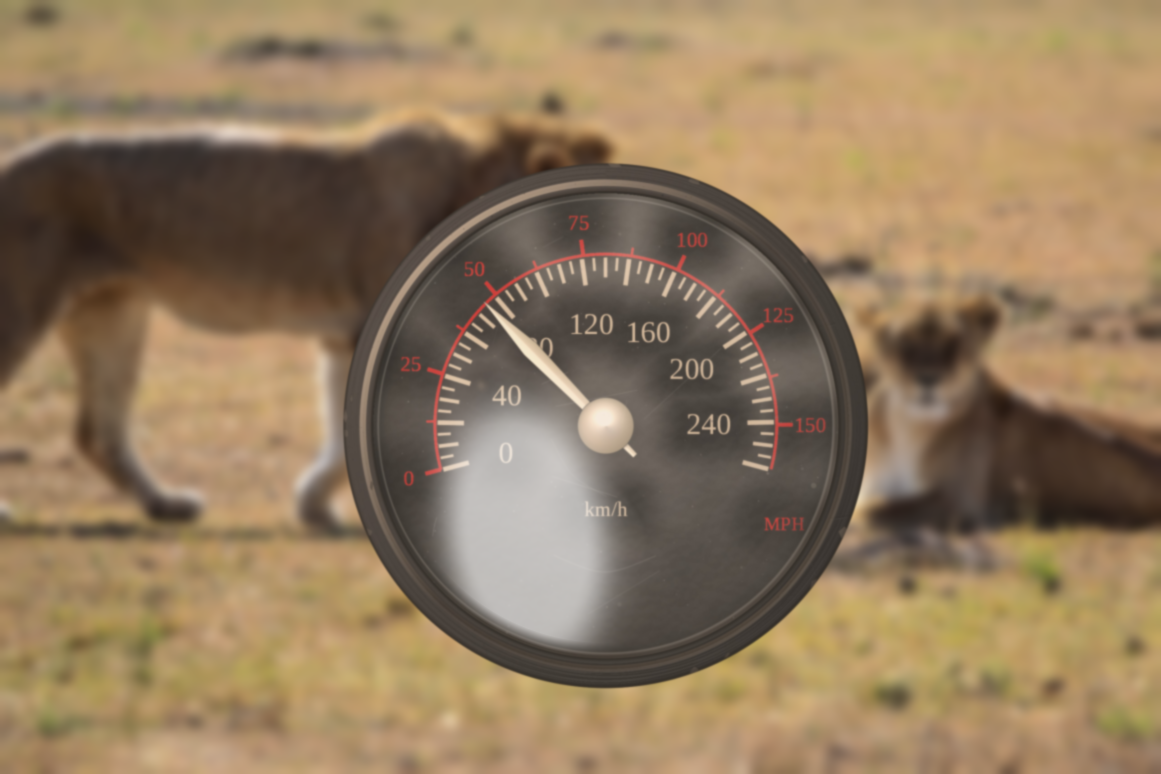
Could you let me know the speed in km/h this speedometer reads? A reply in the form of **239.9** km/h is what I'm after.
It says **75** km/h
